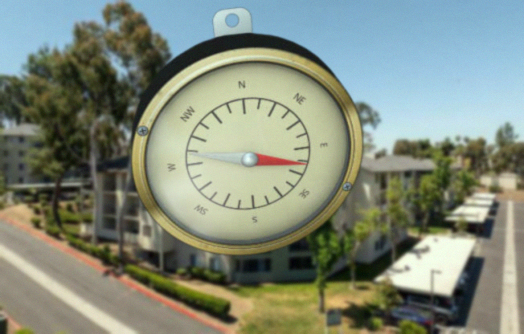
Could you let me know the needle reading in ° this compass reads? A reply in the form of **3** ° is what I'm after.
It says **105** °
